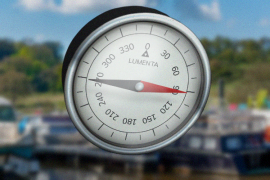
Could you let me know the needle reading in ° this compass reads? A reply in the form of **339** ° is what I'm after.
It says **90** °
